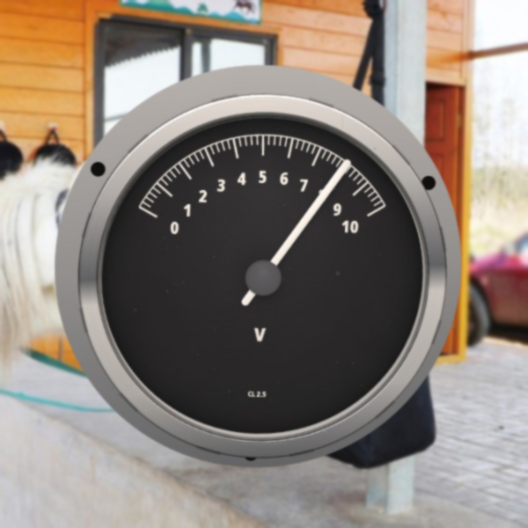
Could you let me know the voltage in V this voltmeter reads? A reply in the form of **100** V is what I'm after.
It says **8** V
